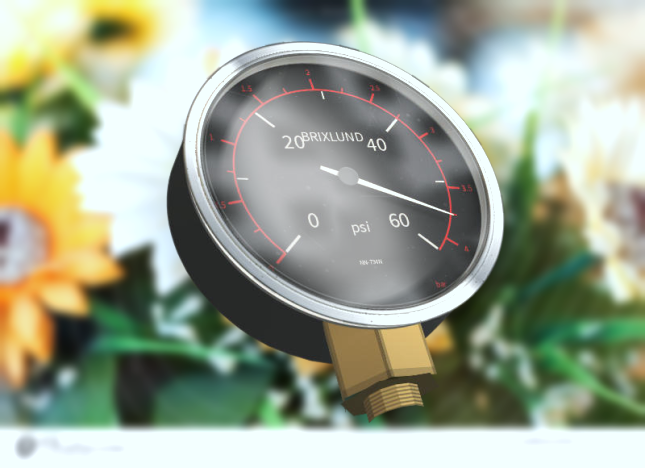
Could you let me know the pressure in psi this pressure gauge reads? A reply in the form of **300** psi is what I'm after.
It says **55** psi
